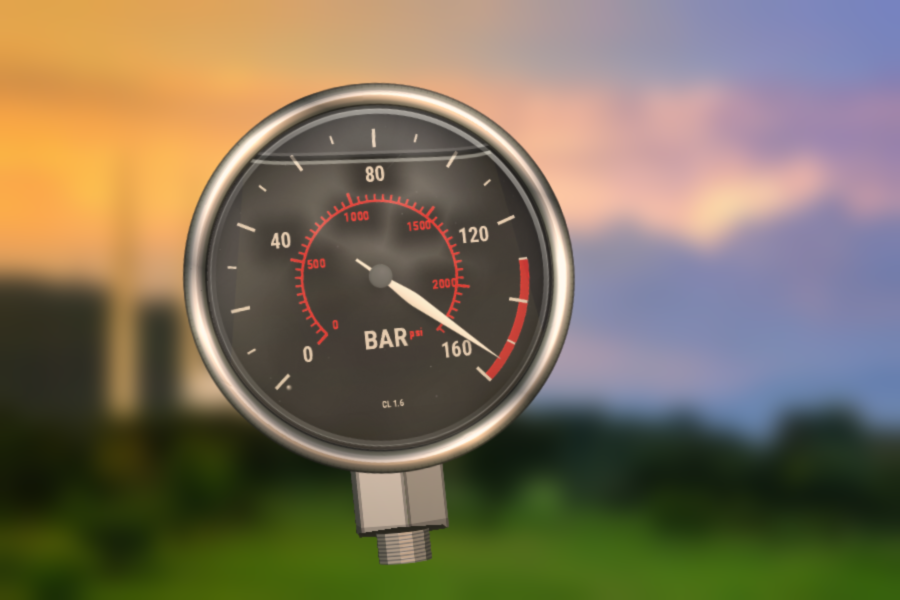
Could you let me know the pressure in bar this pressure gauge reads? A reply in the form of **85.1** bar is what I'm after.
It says **155** bar
